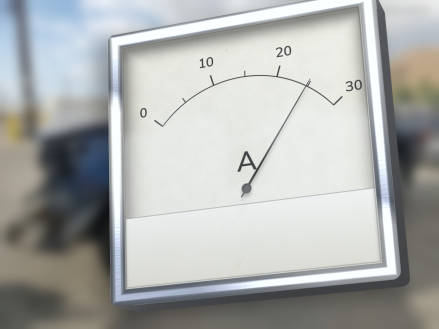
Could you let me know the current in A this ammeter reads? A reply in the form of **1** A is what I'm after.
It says **25** A
